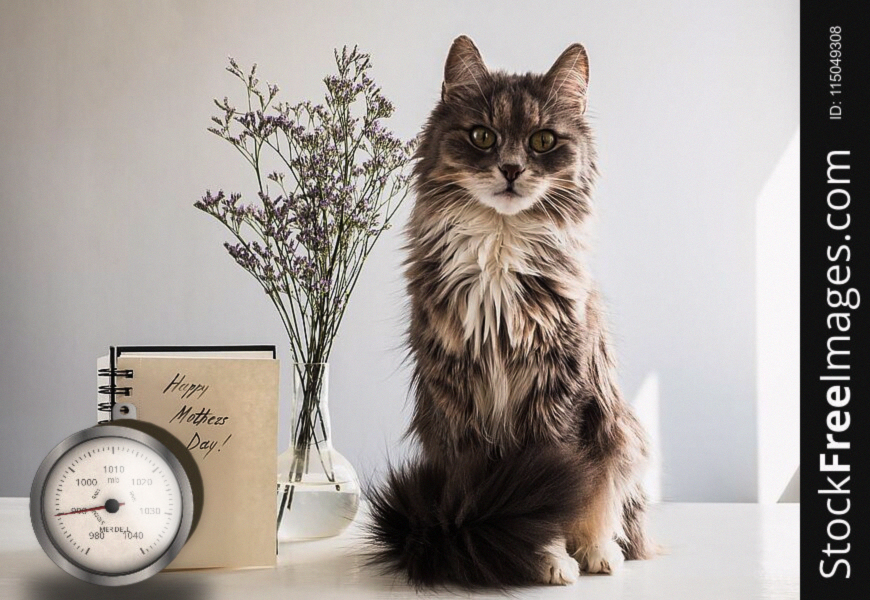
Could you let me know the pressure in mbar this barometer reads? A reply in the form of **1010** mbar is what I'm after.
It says **990** mbar
